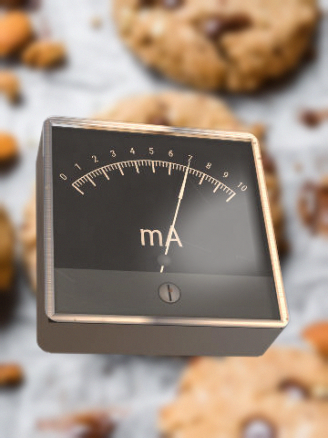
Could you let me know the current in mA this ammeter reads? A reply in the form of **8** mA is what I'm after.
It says **7** mA
